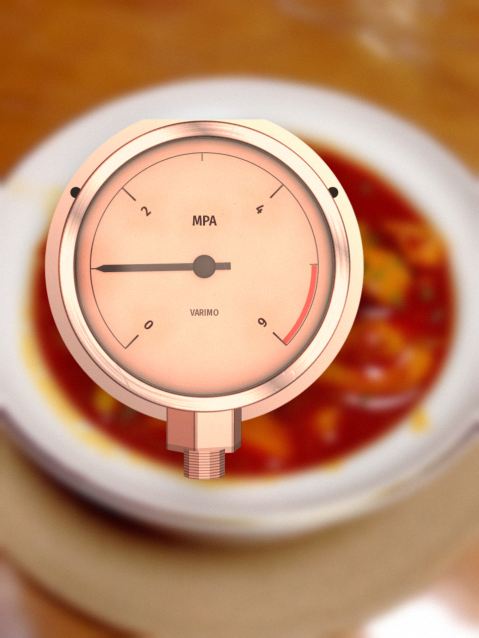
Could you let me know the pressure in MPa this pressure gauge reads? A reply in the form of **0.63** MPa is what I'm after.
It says **1** MPa
